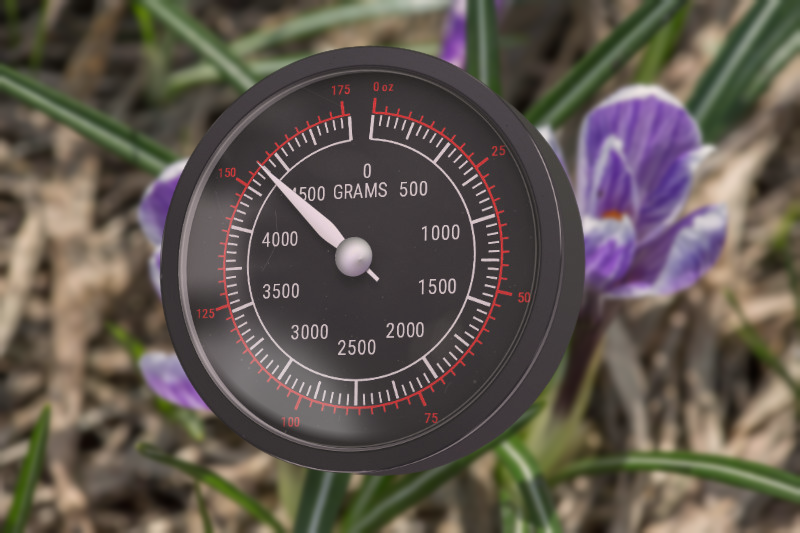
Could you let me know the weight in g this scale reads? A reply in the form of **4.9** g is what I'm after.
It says **4400** g
